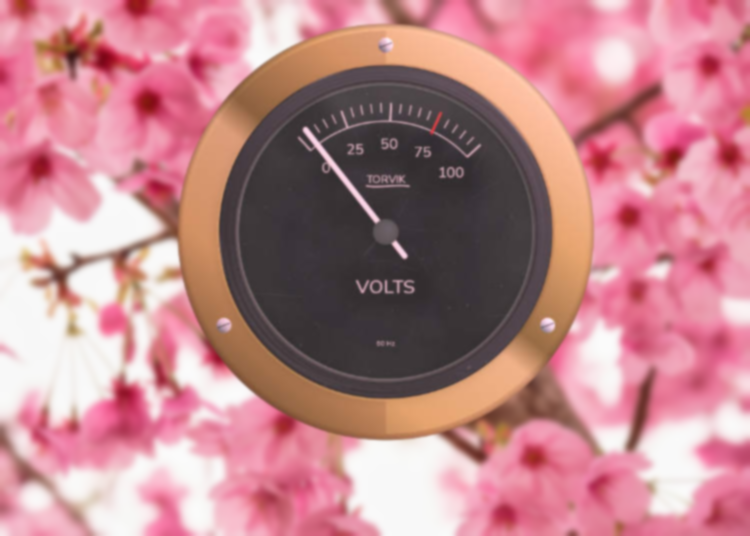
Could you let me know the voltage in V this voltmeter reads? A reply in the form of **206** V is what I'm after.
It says **5** V
